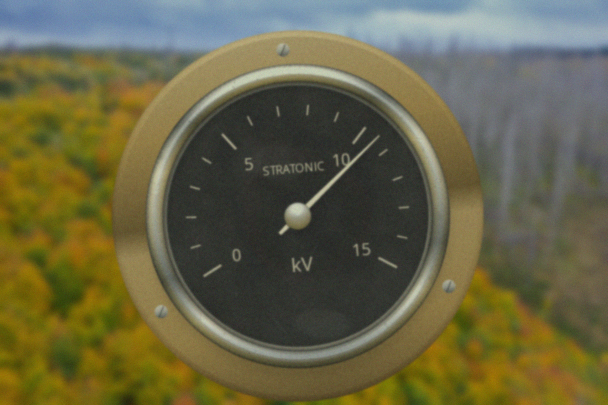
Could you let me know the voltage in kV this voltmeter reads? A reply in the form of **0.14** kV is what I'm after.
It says **10.5** kV
